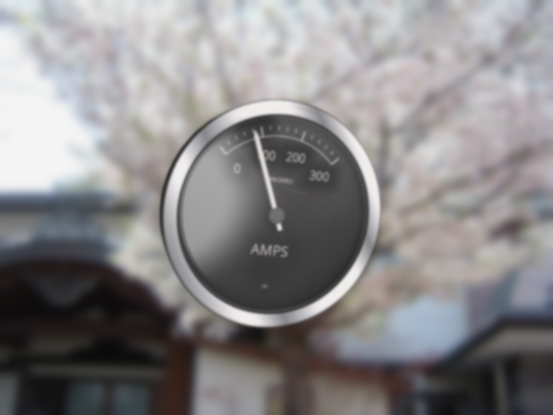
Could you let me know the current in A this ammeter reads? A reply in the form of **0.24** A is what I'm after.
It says **80** A
